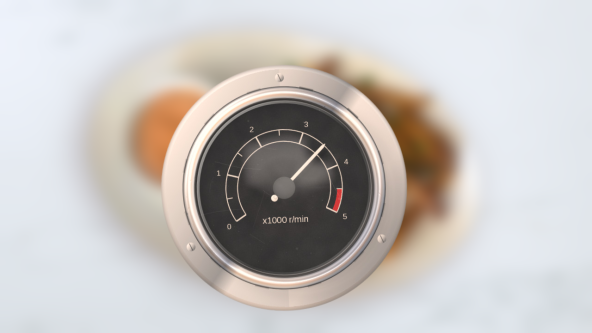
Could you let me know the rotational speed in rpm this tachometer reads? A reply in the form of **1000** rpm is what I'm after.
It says **3500** rpm
